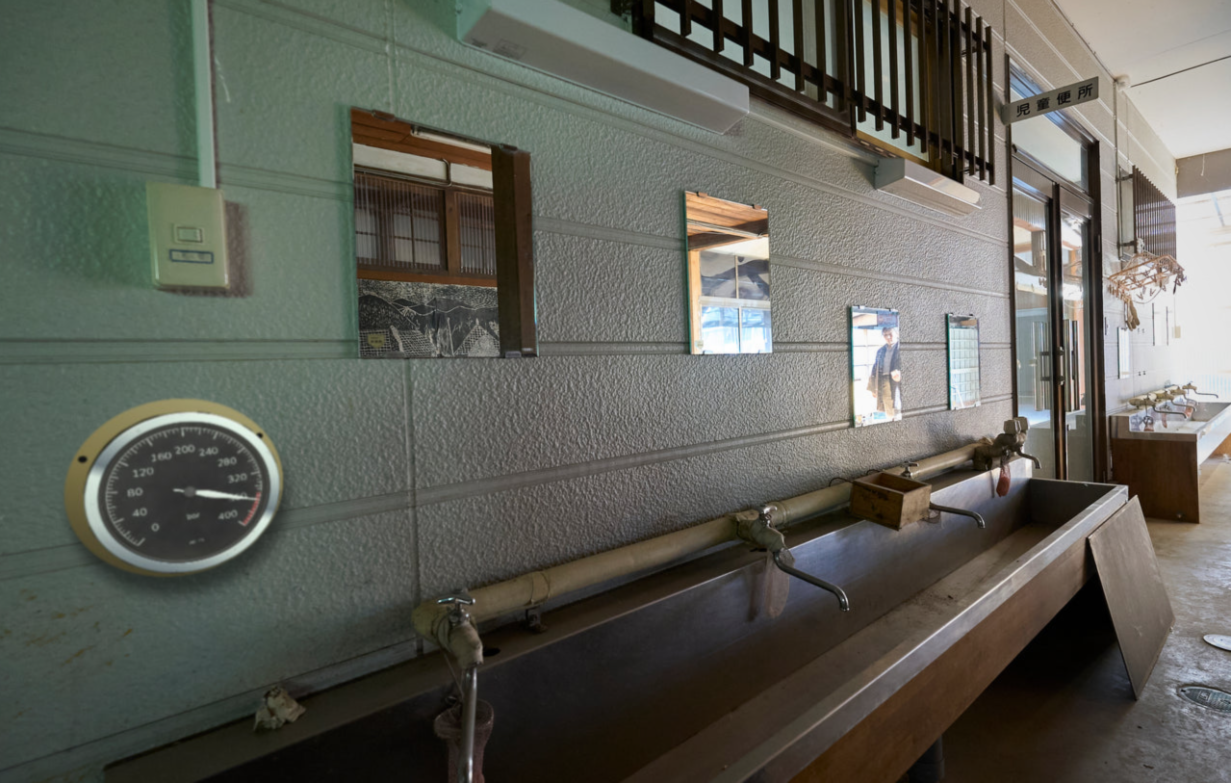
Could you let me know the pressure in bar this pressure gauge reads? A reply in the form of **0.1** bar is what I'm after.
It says **360** bar
